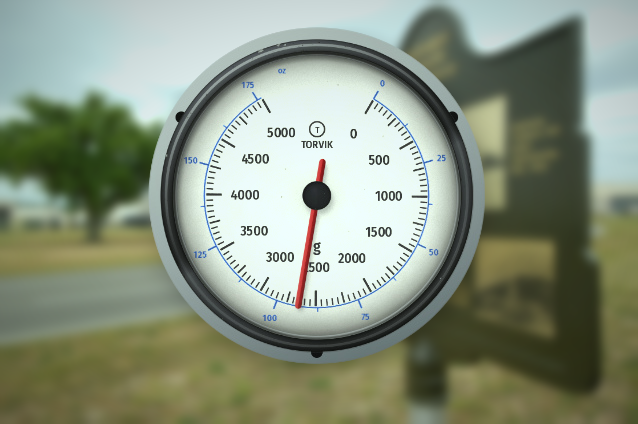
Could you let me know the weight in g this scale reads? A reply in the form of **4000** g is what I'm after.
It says **2650** g
